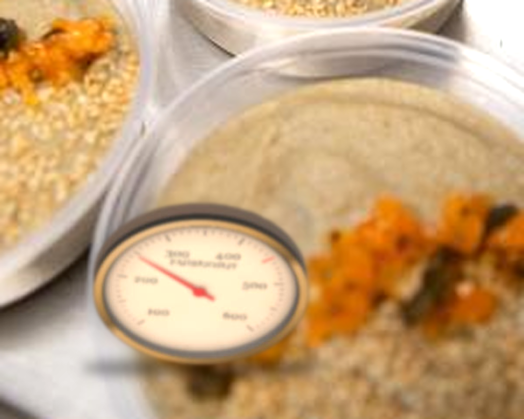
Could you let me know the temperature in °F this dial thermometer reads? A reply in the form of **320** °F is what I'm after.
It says **250** °F
